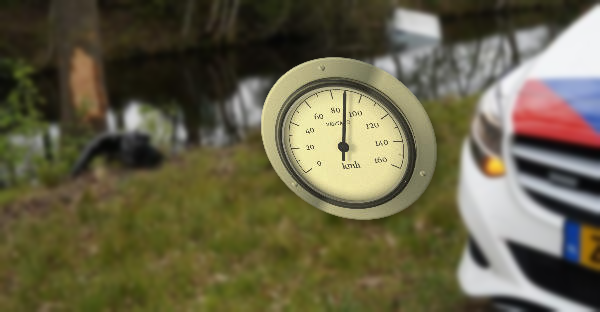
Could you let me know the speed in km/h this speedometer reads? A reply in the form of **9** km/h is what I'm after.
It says **90** km/h
